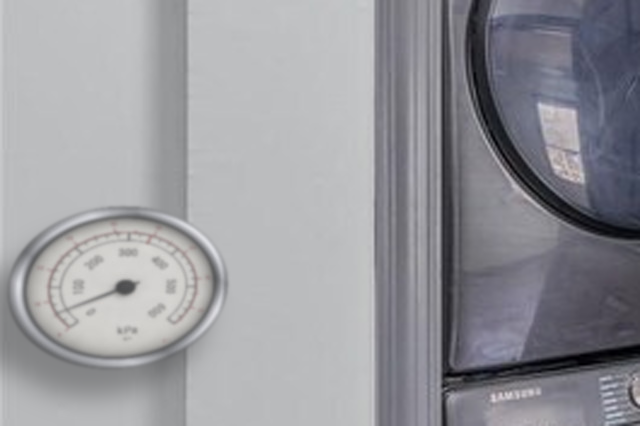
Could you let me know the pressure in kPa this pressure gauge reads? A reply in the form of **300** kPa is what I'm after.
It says **40** kPa
